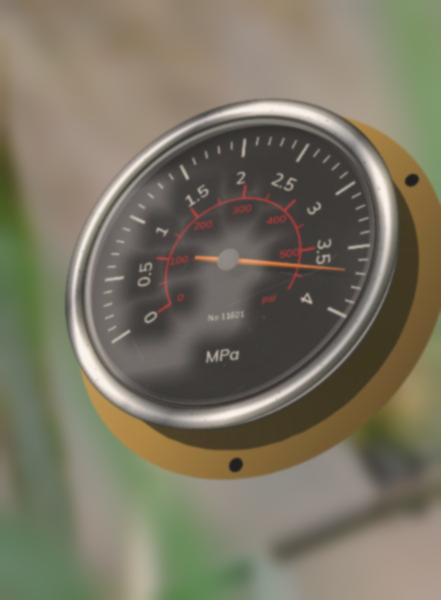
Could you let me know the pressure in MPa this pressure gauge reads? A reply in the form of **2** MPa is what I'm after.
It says **3.7** MPa
